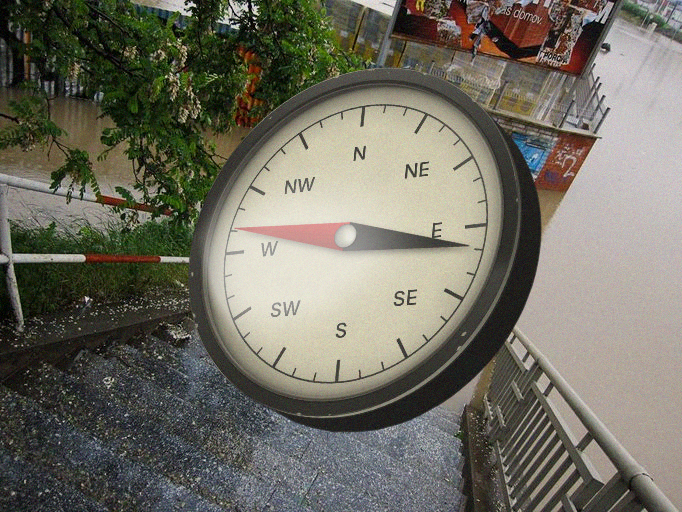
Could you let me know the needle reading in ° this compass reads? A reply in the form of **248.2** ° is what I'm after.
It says **280** °
